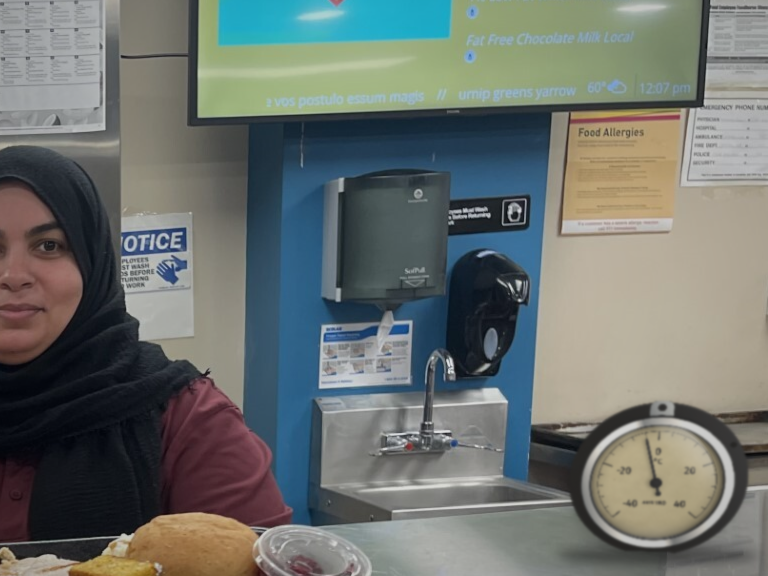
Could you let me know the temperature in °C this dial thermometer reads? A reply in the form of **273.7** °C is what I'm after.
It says **-4** °C
